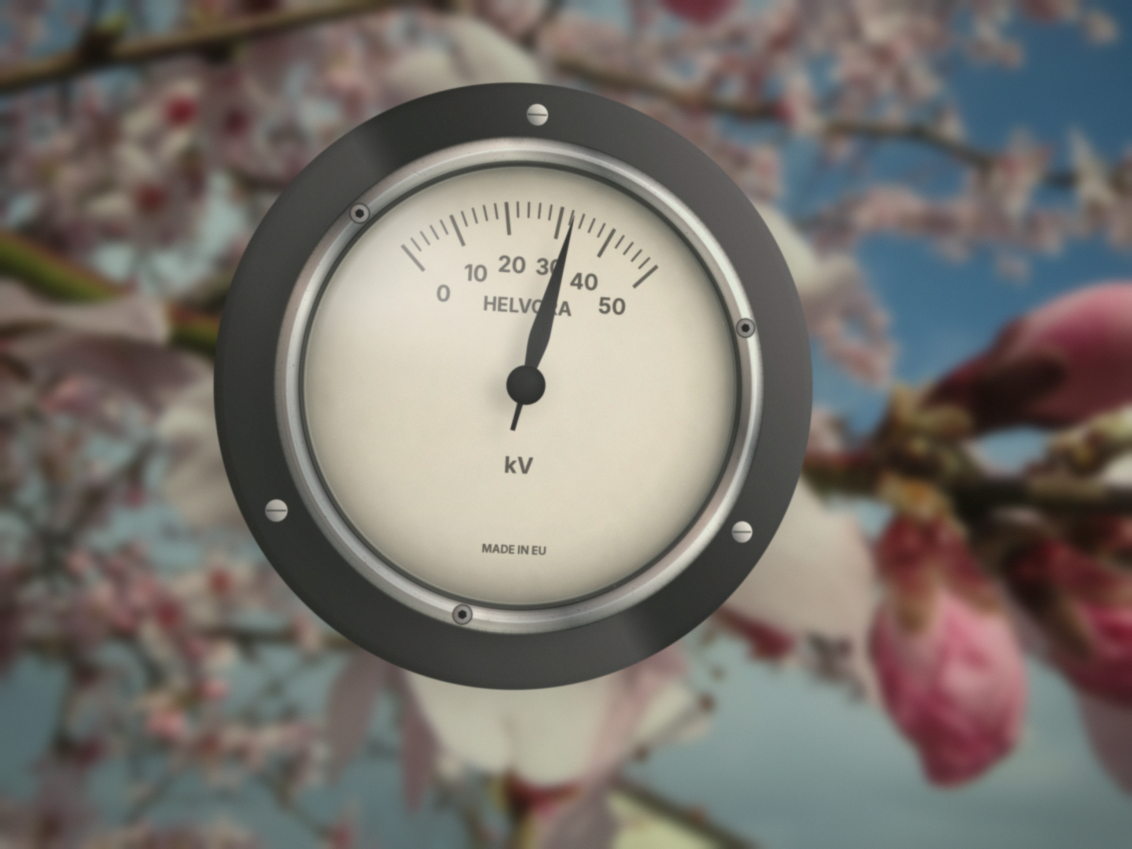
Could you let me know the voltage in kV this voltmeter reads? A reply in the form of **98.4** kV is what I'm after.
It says **32** kV
